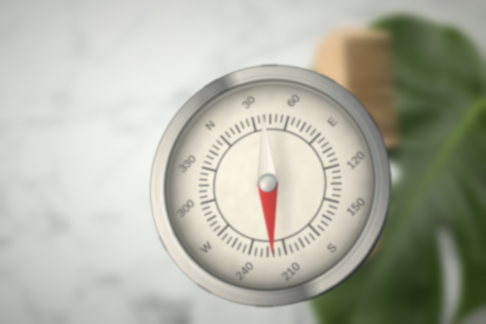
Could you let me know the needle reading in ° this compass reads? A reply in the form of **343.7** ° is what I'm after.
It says **220** °
